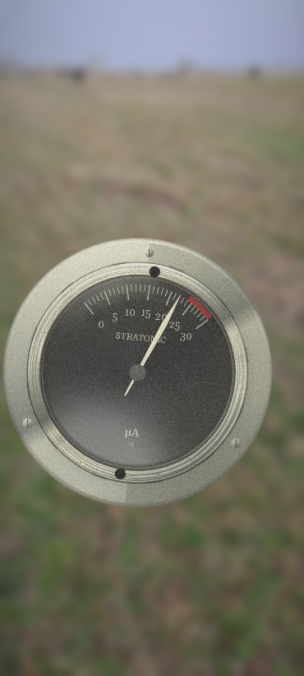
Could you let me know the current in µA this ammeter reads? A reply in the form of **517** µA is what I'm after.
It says **22** µA
